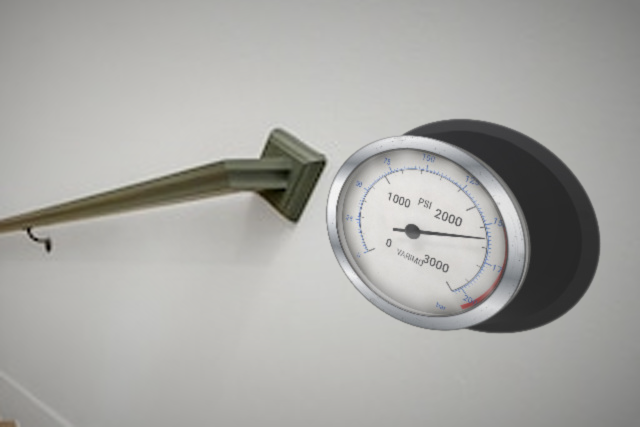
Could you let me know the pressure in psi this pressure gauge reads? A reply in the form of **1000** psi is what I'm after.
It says **2300** psi
